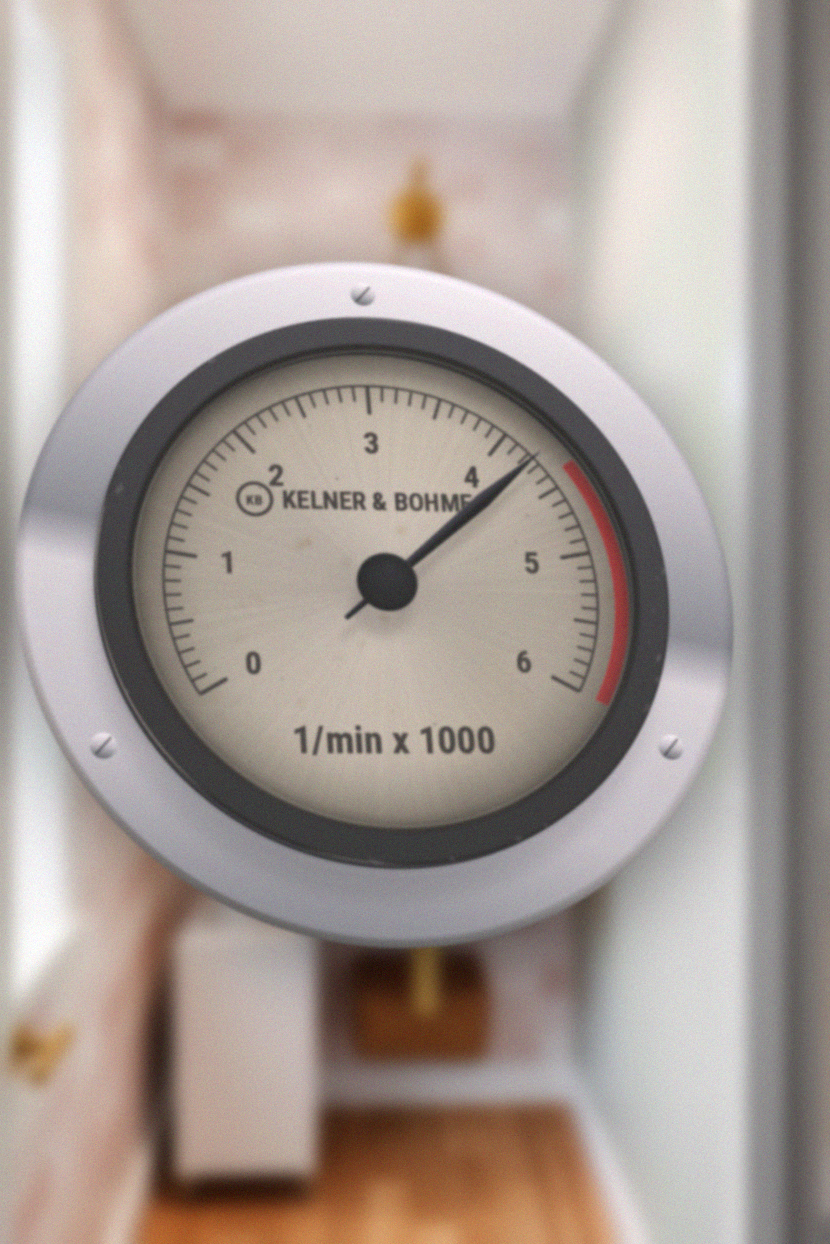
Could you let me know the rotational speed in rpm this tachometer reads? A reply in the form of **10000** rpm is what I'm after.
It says **4250** rpm
